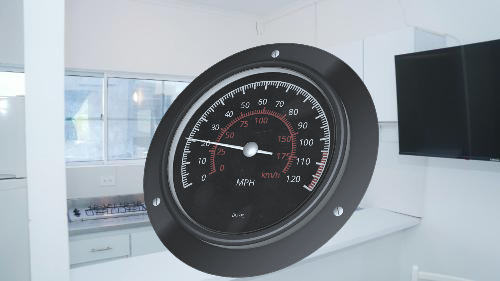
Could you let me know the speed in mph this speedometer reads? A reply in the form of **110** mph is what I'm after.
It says **20** mph
